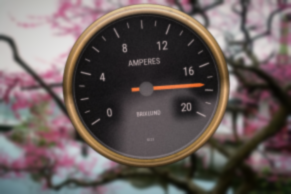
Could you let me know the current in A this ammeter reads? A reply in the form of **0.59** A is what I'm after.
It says **17.5** A
